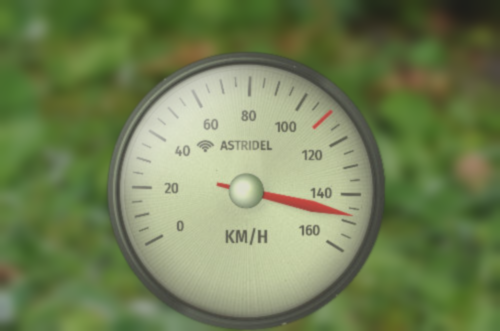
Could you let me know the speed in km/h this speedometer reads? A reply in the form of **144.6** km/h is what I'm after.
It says **147.5** km/h
